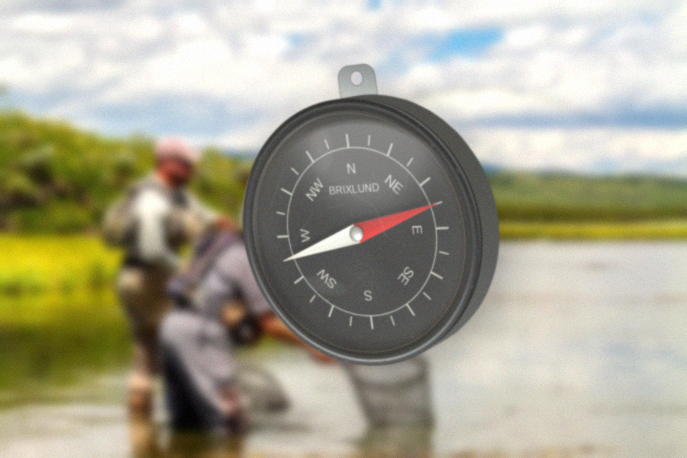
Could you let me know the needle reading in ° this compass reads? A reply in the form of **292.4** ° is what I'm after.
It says **75** °
